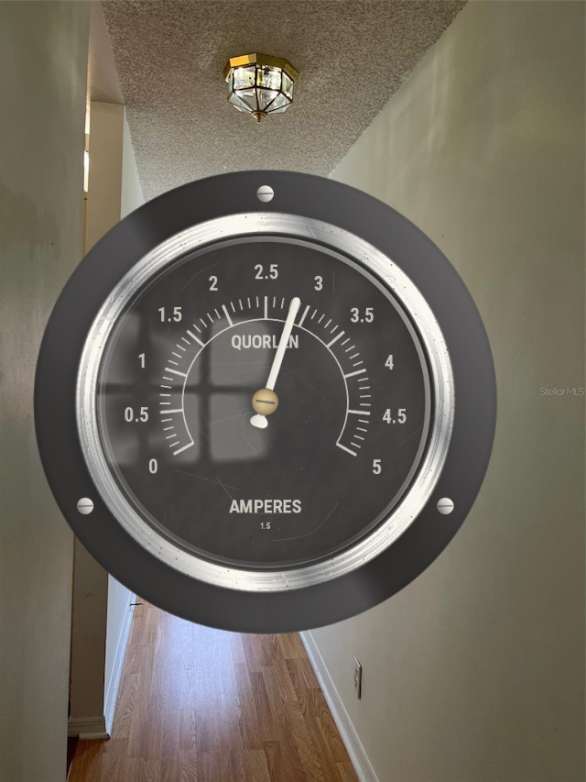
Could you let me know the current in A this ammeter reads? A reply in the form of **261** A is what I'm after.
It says **2.85** A
